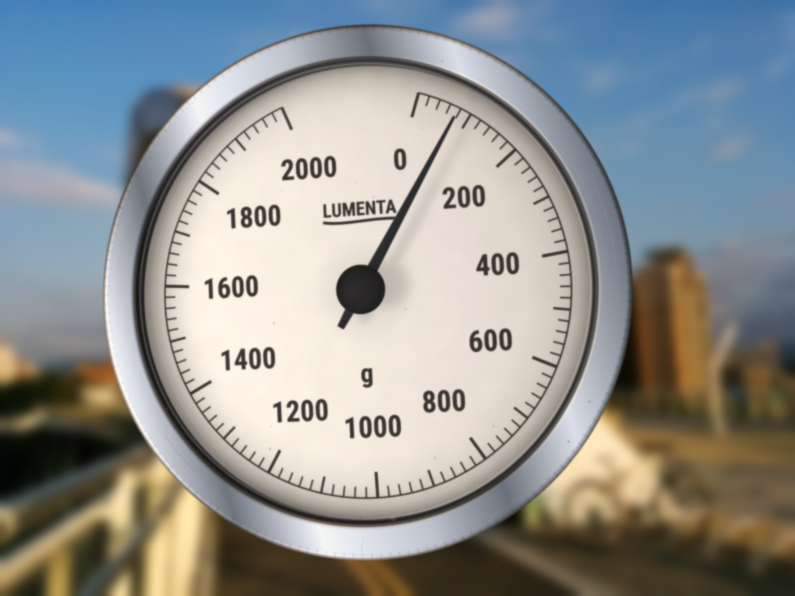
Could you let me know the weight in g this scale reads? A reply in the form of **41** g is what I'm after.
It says **80** g
